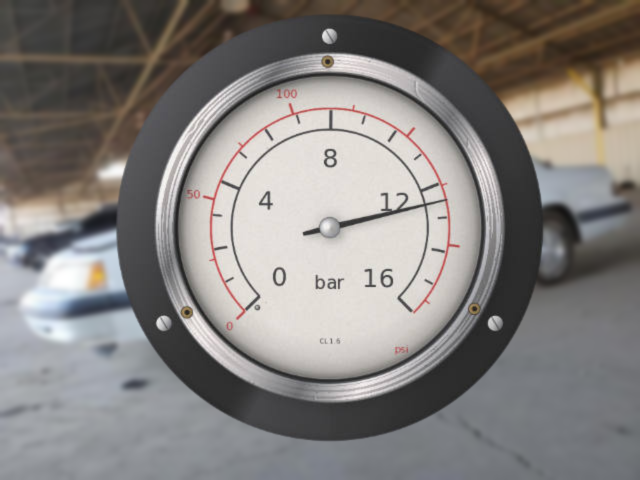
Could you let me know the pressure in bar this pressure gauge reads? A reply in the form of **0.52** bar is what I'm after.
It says **12.5** bar
